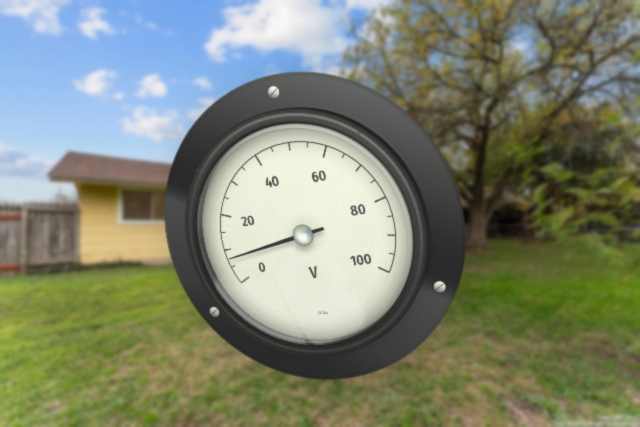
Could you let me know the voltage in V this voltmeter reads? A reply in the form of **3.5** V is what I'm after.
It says **7.5** V
